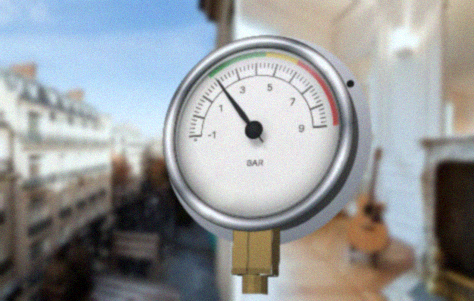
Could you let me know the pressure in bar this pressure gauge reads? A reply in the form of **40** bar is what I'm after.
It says **2** bar
